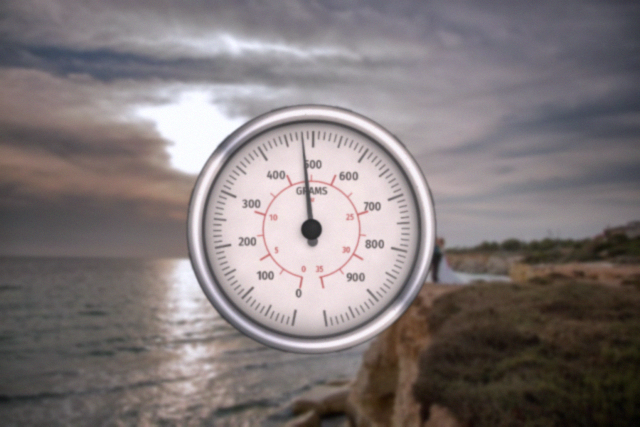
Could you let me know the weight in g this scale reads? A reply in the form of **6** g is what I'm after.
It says **480** g
